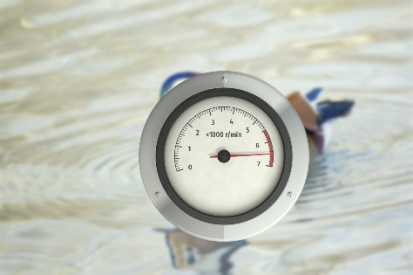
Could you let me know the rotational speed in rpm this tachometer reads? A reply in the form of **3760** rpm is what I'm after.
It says **6500** rpm
